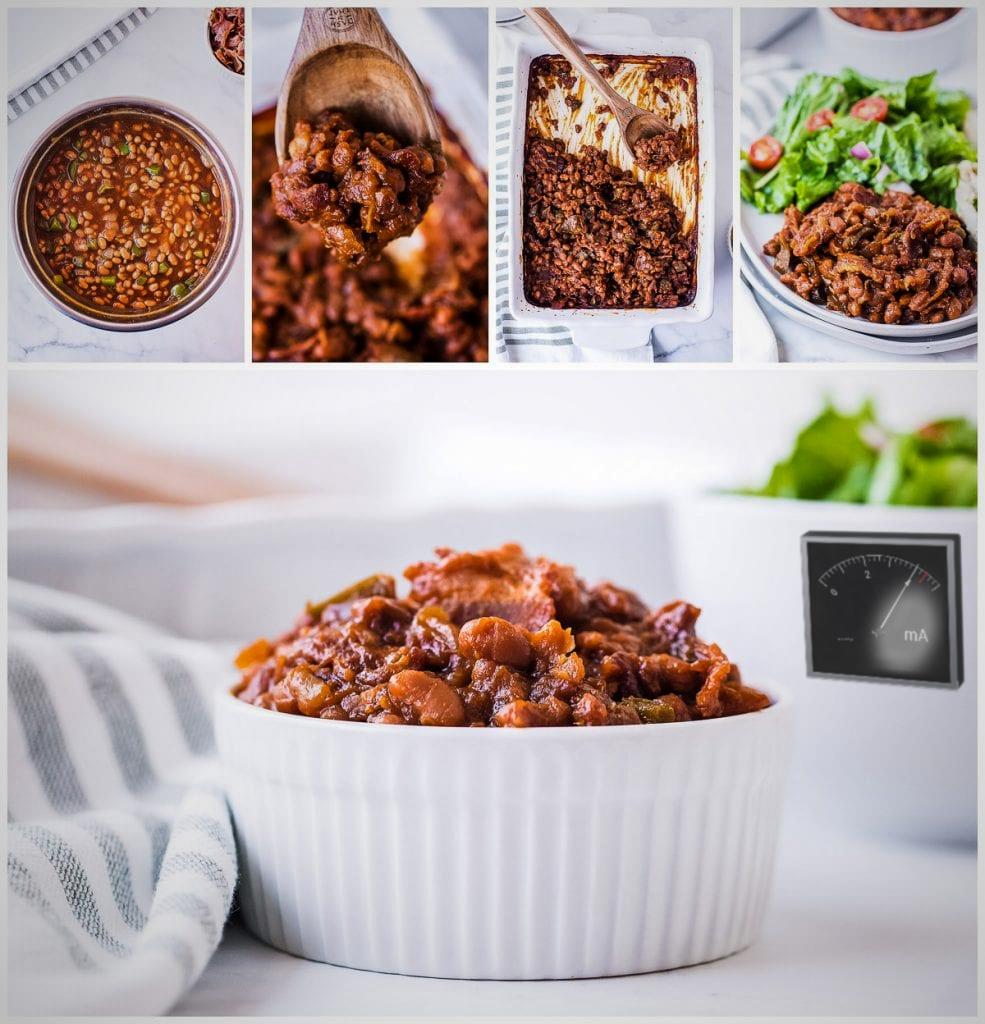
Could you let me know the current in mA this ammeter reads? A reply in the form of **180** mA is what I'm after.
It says **4** mA
